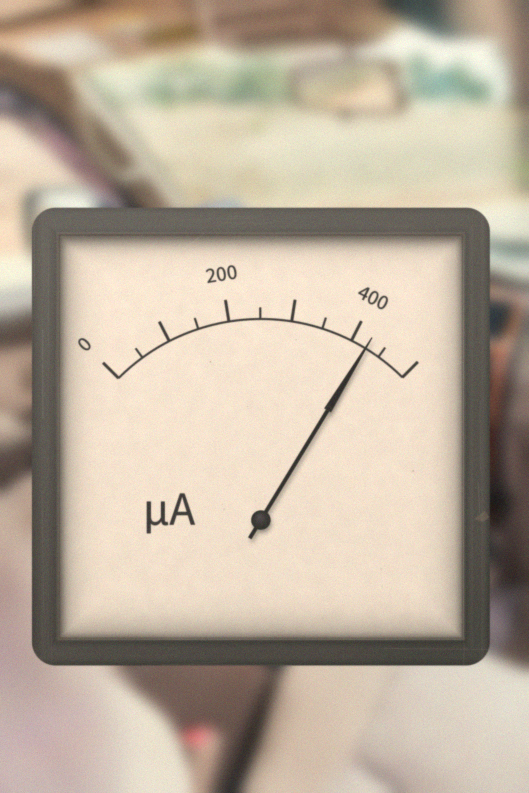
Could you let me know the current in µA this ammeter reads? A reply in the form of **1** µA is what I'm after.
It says **425** µA
